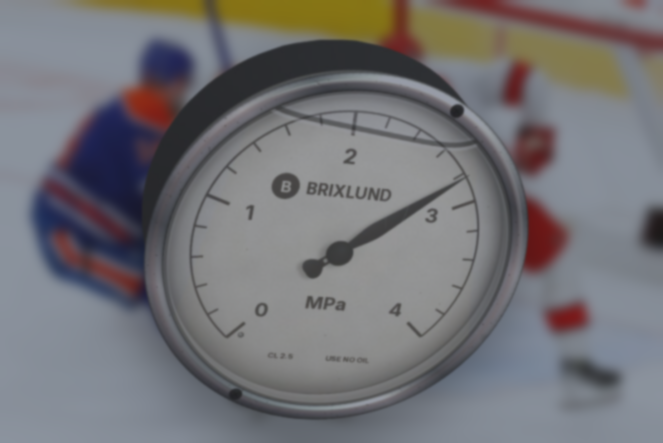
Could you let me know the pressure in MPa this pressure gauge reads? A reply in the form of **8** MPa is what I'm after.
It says **2.8** MPa
